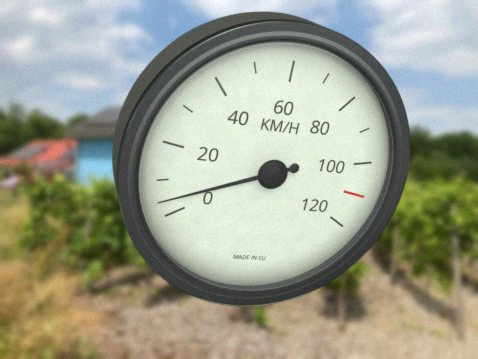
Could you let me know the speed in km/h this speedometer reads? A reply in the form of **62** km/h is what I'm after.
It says **5** km/h
